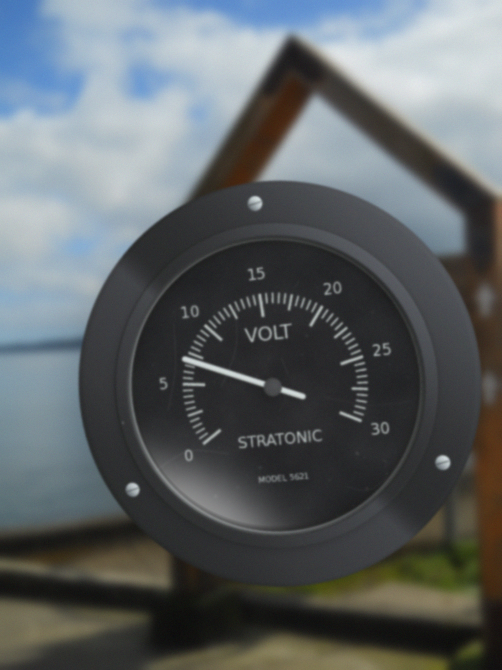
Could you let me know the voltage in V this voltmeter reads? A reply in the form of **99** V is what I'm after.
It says **7** V
